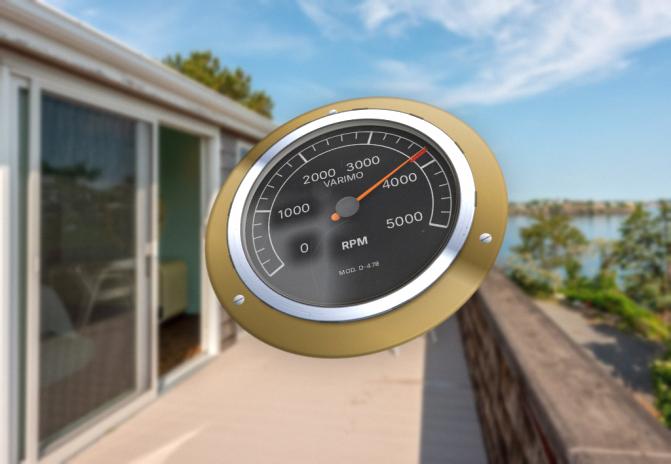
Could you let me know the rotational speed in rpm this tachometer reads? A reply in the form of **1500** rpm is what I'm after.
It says **3800** rpm
